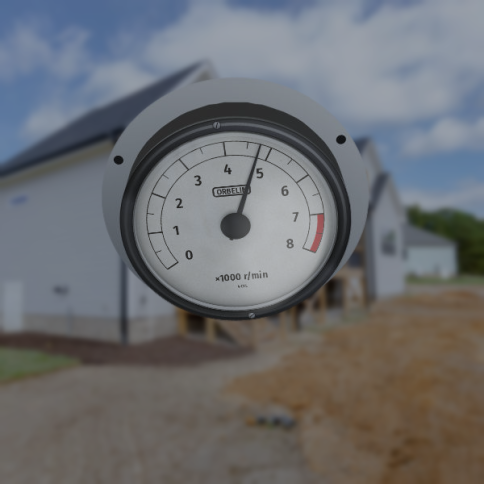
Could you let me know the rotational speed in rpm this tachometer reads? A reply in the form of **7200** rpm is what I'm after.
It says **4750** rpm
